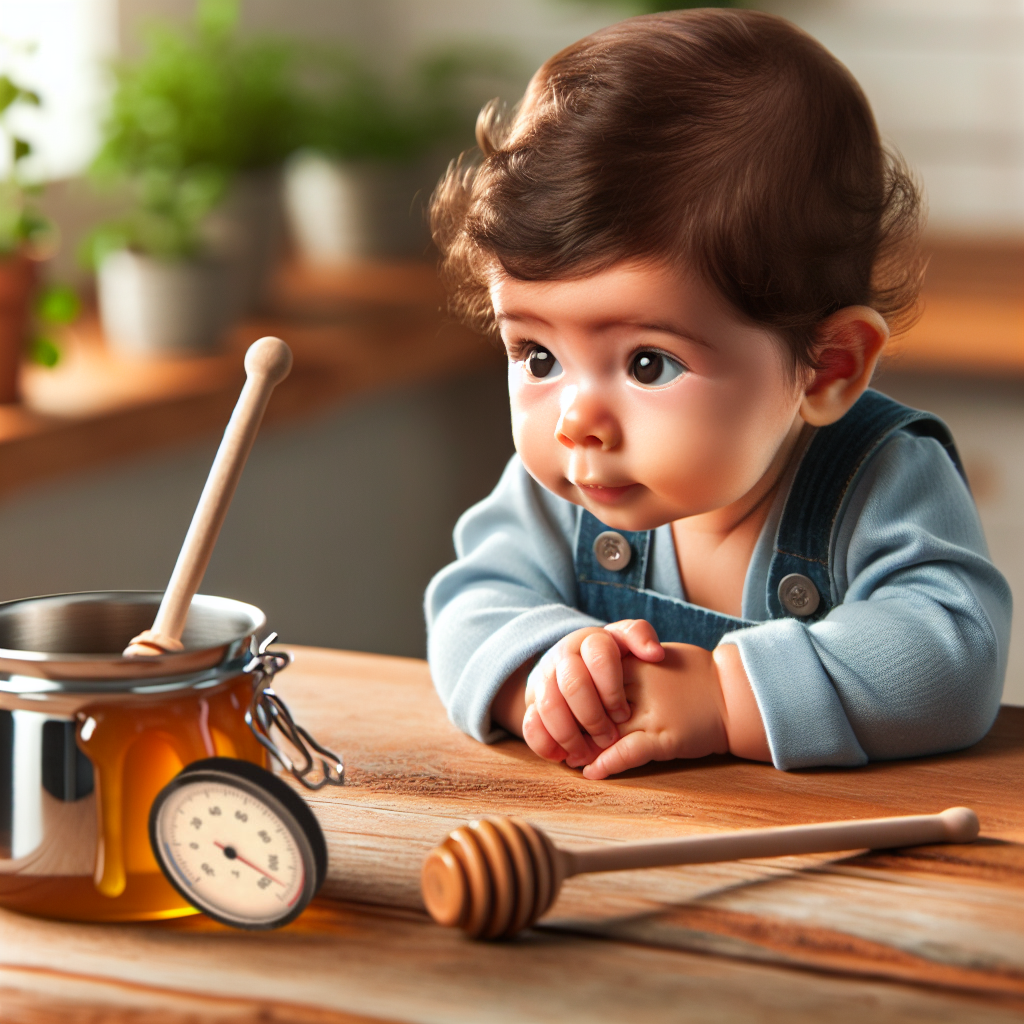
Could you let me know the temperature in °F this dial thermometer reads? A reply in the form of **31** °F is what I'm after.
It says **110** °F
